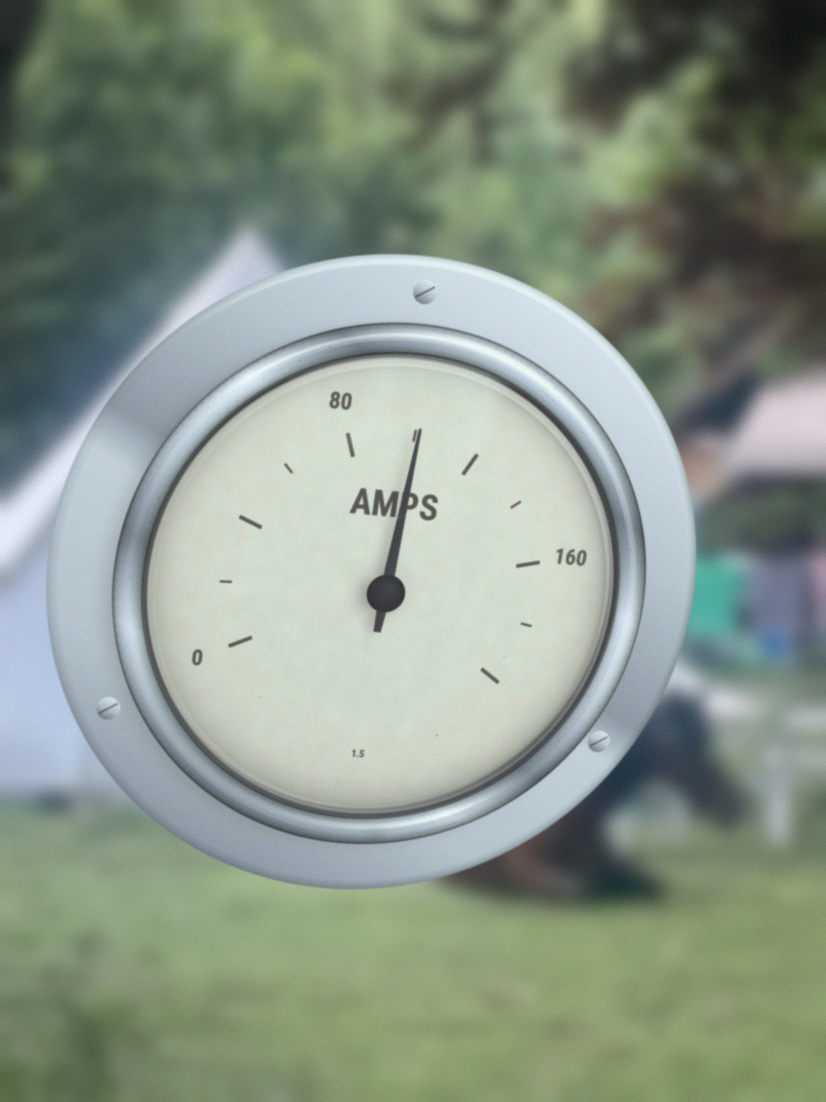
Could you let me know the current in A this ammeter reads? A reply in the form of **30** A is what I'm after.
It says **100** A
